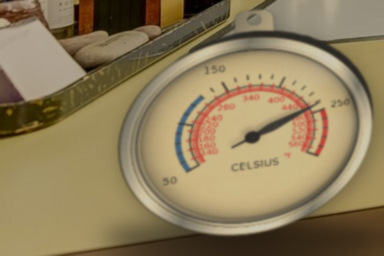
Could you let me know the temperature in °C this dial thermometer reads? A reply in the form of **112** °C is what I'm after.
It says **240** °C
